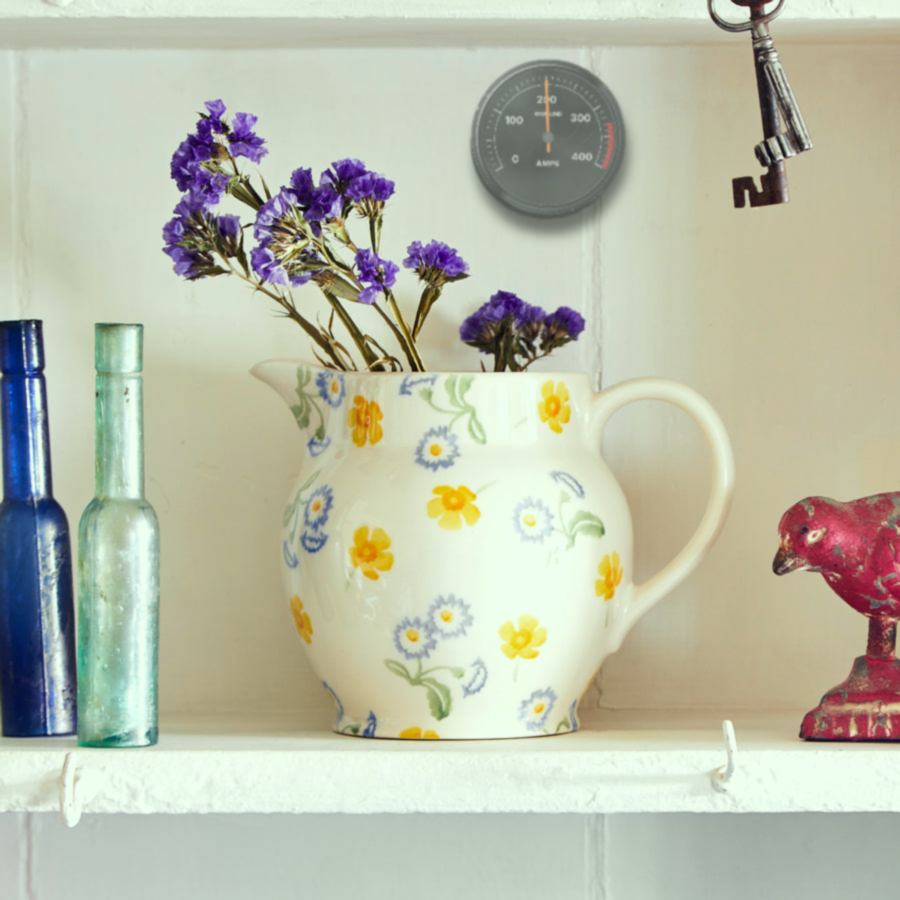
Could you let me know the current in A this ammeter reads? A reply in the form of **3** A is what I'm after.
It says **200** A
